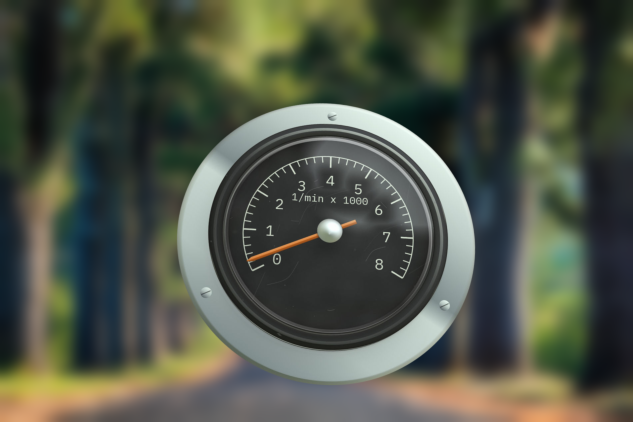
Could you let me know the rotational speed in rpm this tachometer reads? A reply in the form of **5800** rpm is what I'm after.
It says **200** rpm
